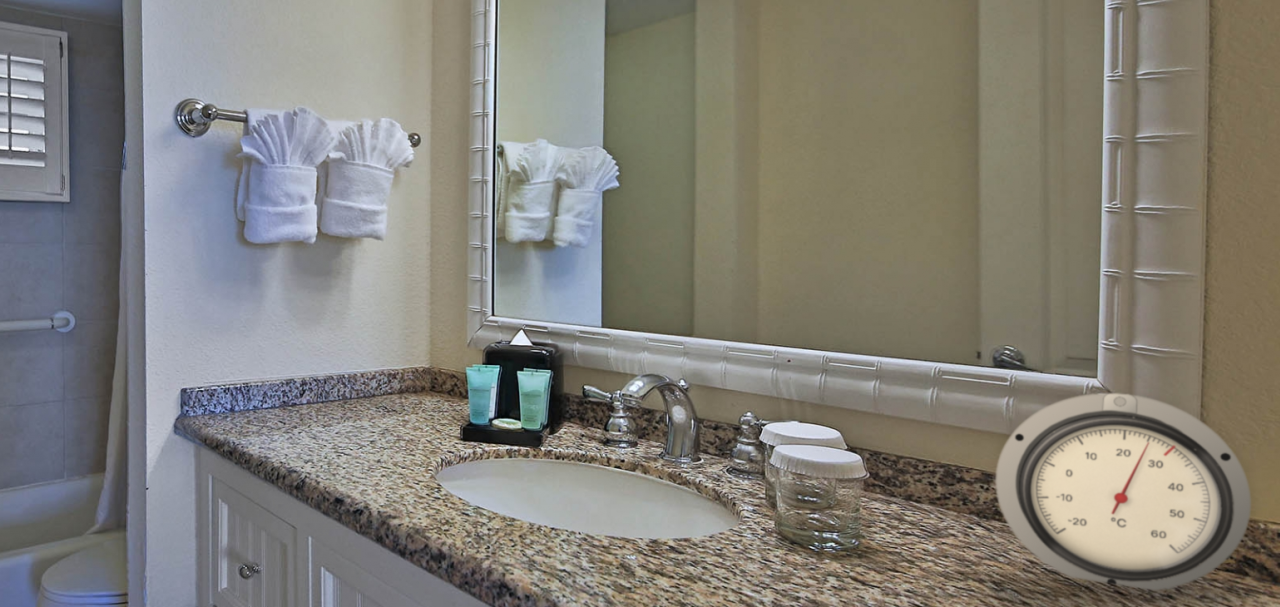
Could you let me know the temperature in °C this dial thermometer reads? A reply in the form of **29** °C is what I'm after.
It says **25** °C
